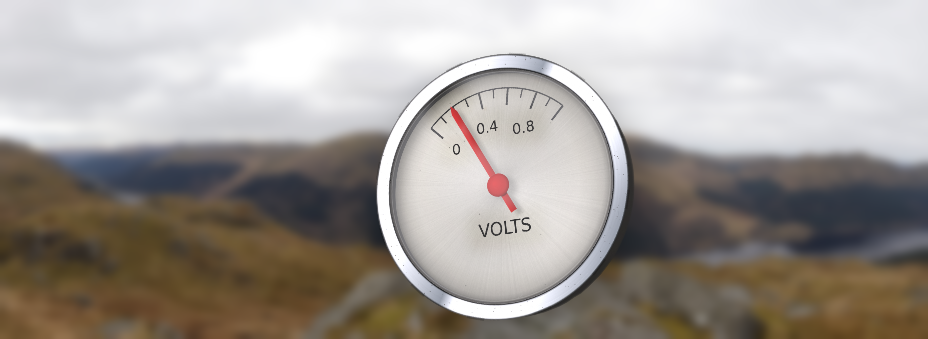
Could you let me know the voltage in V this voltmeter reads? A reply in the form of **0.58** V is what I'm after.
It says **0.2** V
